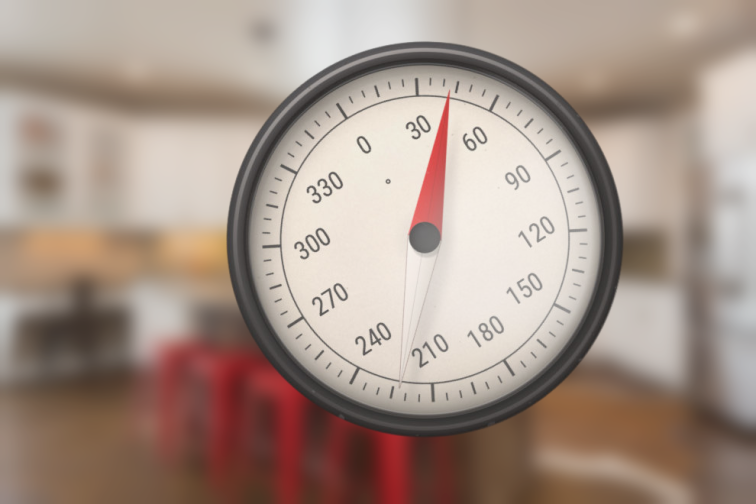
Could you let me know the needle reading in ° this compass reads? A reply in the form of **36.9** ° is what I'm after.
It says **42.5** °
